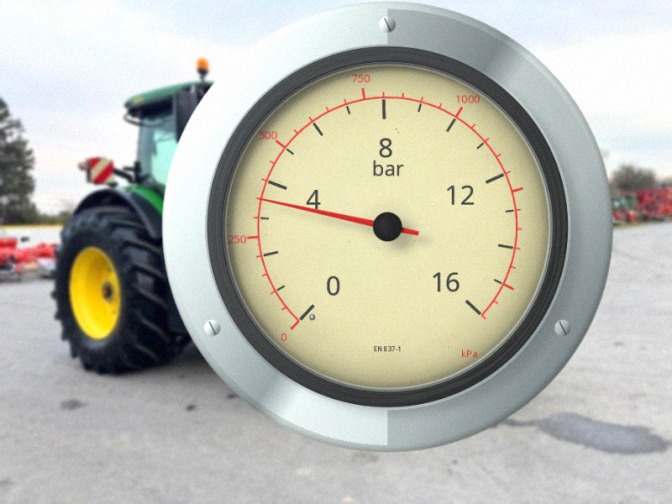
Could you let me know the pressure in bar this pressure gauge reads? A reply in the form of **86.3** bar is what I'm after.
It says **3.5** bar
